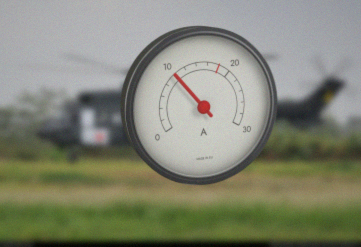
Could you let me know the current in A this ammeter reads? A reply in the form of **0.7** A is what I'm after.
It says **10** A
